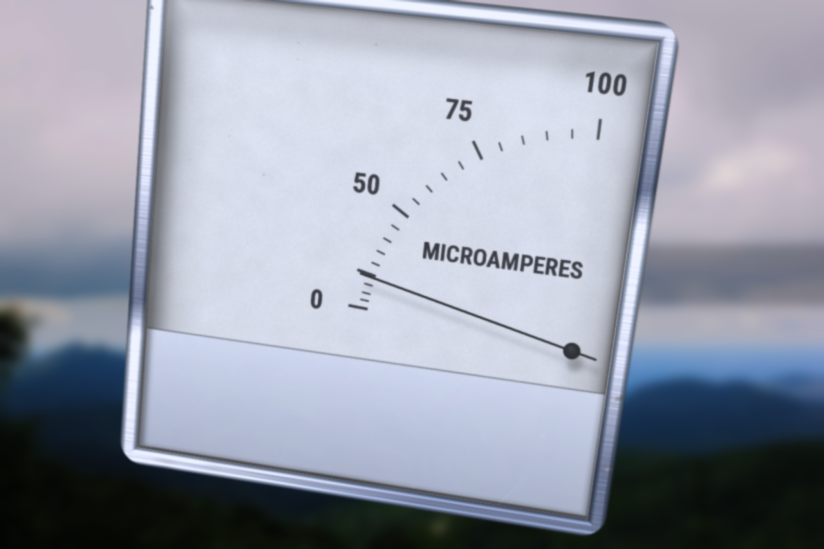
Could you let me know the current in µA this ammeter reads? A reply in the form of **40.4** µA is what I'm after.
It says **25** µA
